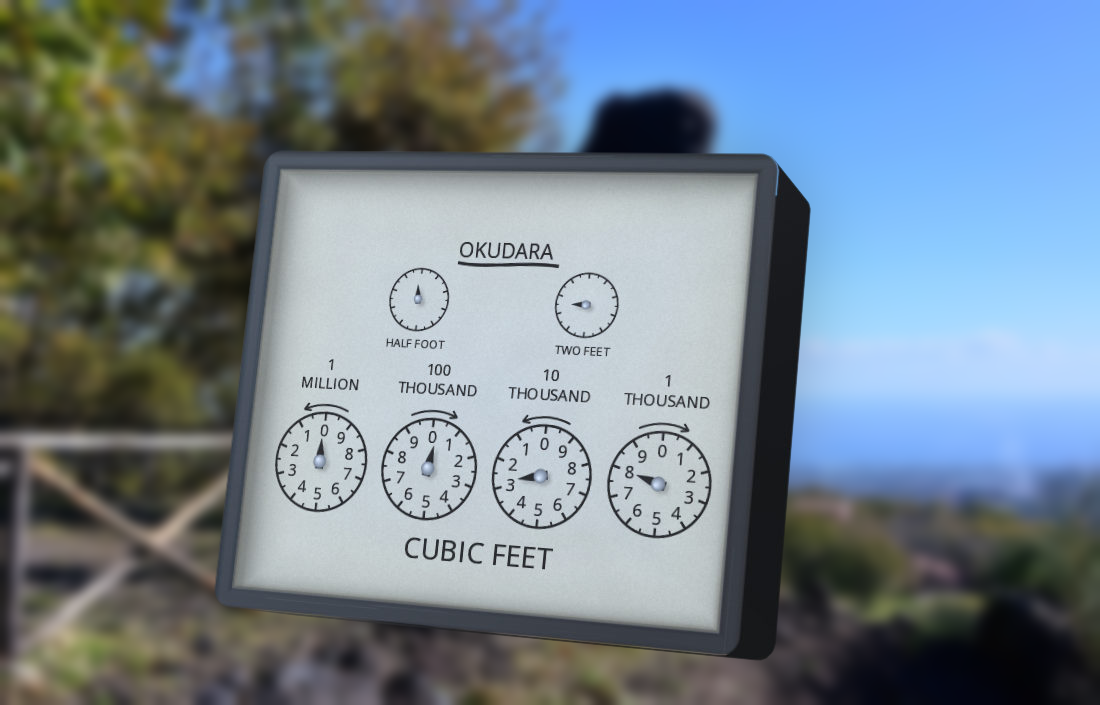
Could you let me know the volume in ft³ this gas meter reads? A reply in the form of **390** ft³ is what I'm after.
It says **2800** ft³
